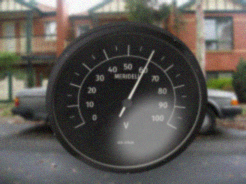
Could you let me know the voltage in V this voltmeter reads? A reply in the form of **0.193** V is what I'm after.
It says **60** V
